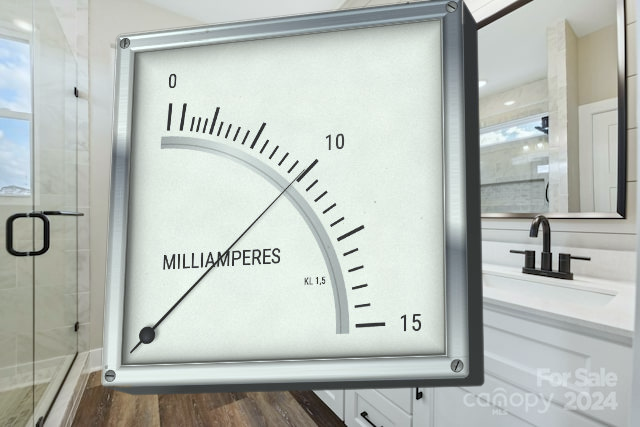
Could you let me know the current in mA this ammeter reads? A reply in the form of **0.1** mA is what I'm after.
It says **10** mA
